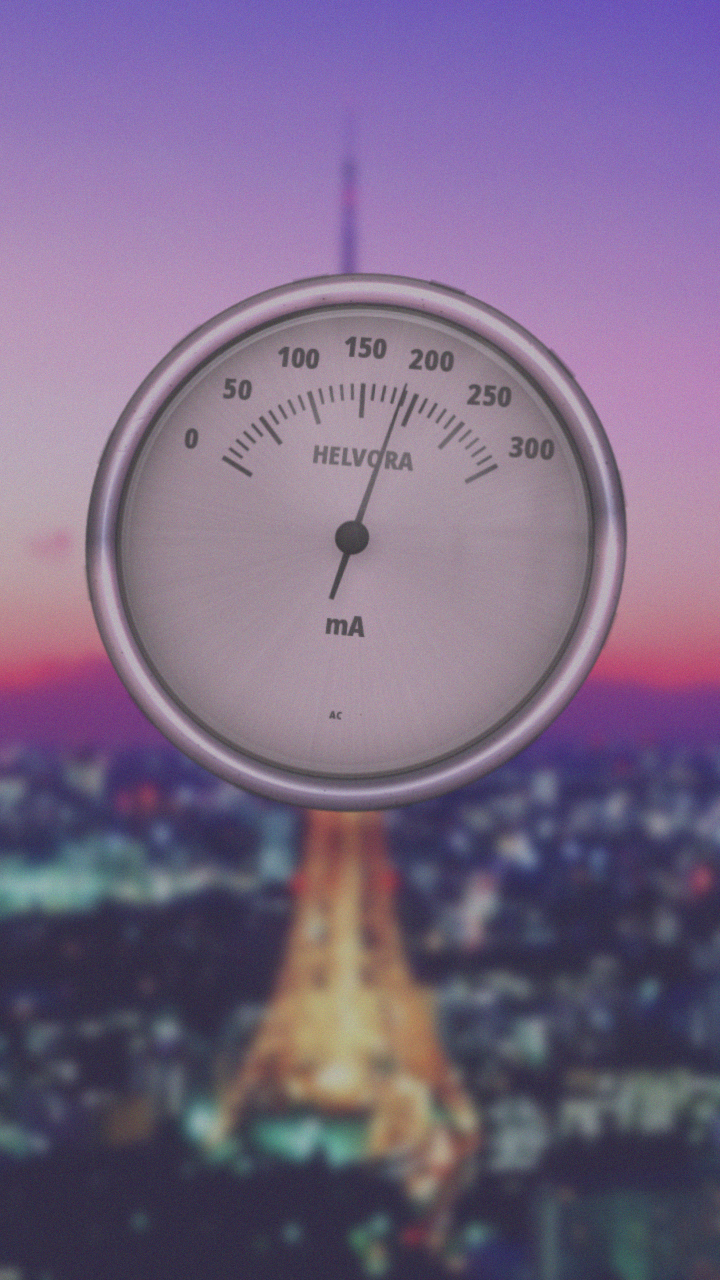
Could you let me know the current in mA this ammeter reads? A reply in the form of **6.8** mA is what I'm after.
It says **190** mA
